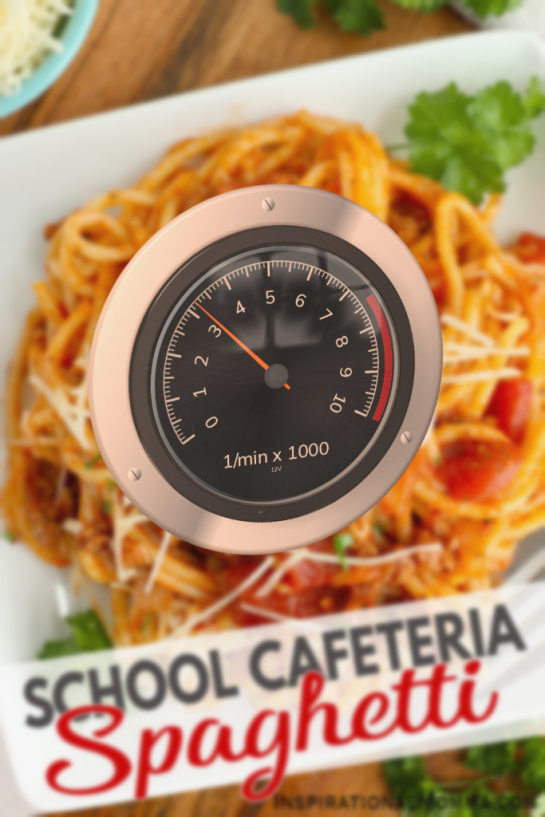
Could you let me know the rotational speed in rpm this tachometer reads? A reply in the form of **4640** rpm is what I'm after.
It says **3200** rpm
